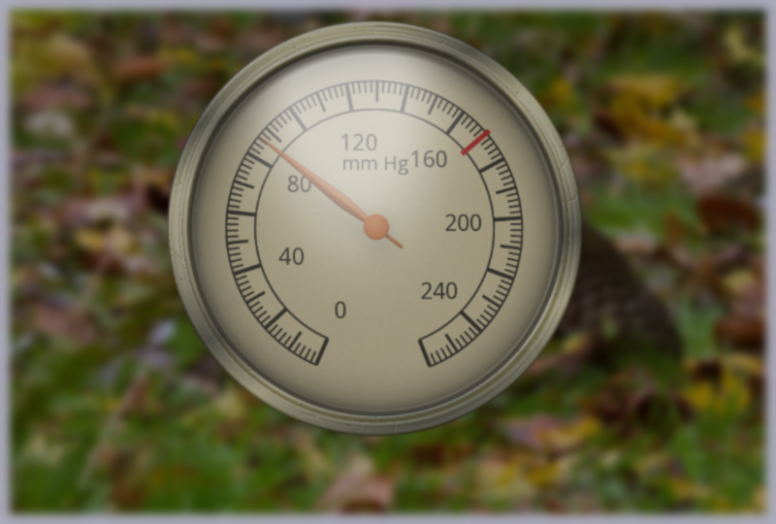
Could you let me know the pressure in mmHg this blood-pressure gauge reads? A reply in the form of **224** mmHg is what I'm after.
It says **86** mmHg
